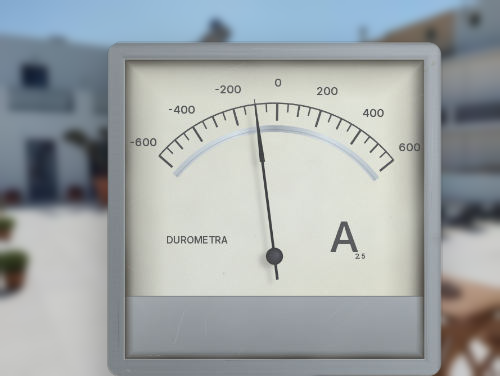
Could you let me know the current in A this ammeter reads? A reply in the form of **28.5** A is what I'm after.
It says **-100** A
